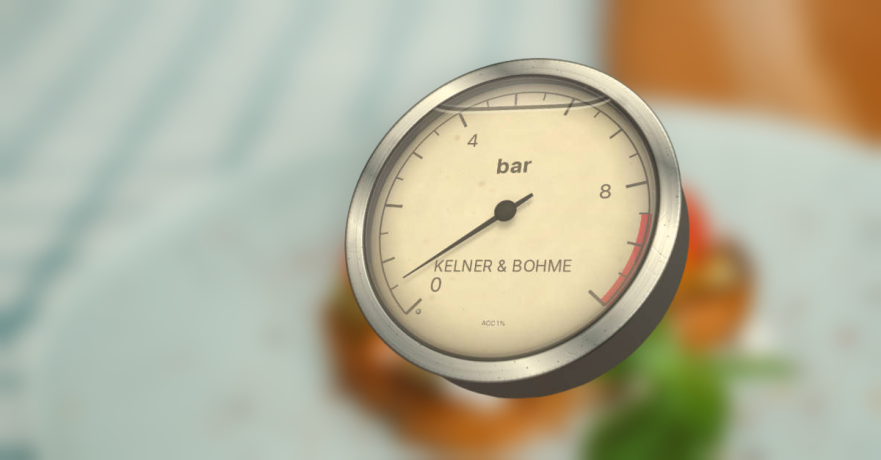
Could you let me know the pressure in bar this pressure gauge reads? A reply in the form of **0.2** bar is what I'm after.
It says **0.5** bar
